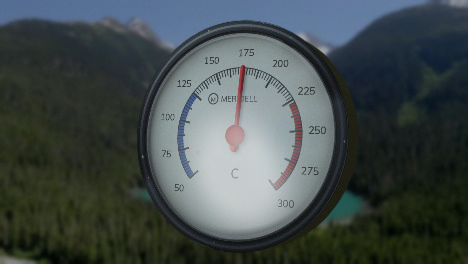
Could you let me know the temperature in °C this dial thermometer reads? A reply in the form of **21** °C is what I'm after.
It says **175** °C
